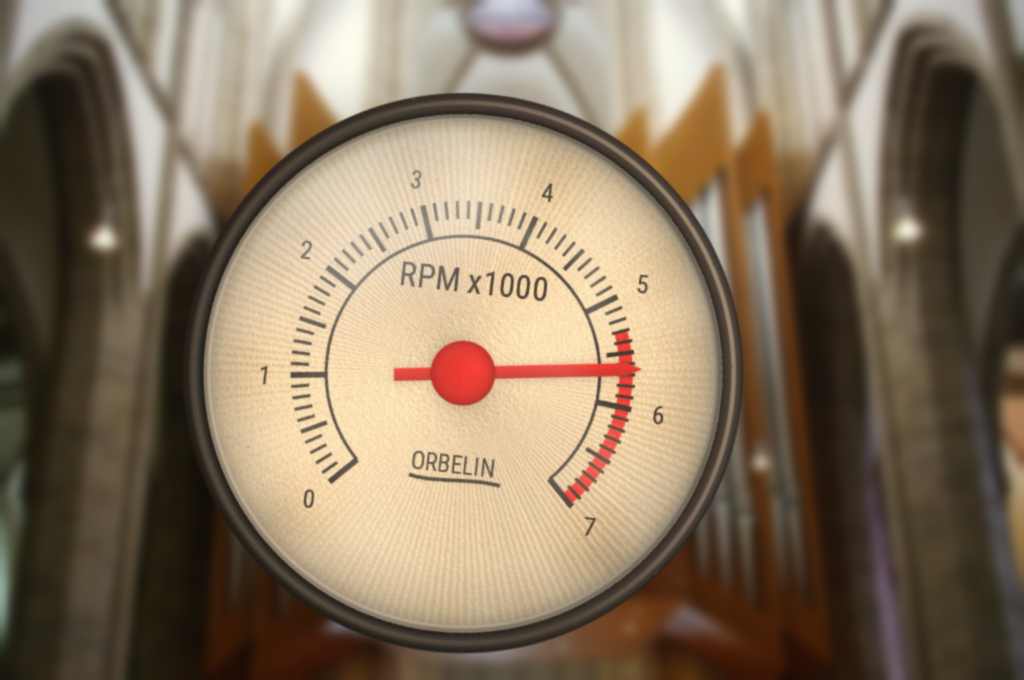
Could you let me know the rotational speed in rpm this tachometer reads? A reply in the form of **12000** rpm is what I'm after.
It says **5650** rpm
